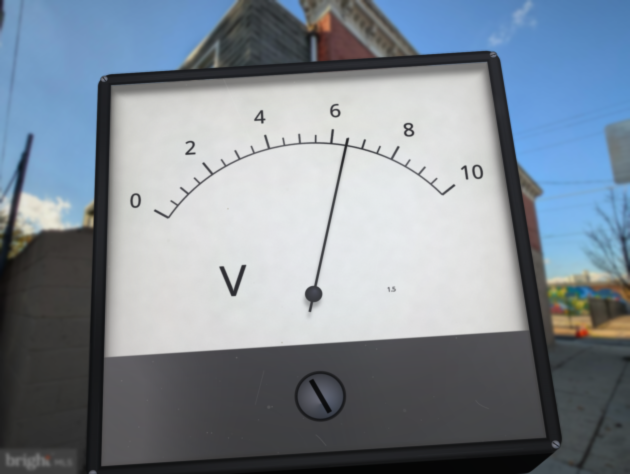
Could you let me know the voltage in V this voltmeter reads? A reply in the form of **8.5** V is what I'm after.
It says **6.5** V
